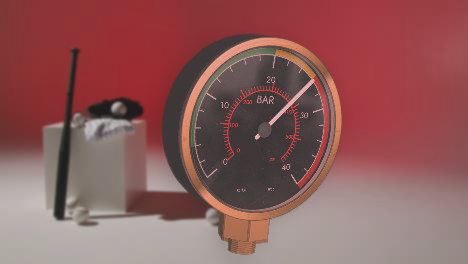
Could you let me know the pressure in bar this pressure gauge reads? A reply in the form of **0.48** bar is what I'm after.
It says **26** bar
